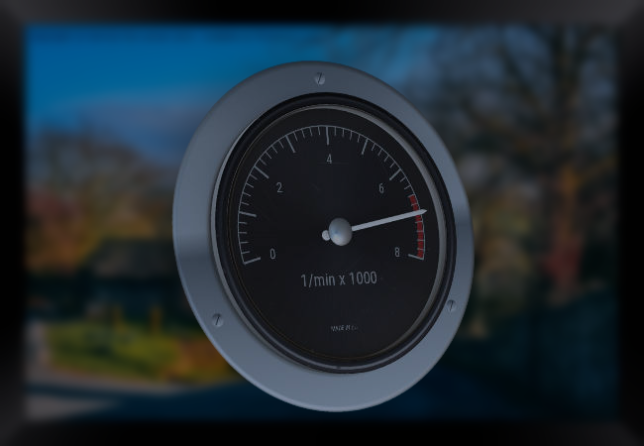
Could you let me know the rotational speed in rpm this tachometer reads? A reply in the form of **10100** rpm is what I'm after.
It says **7000** rpm
